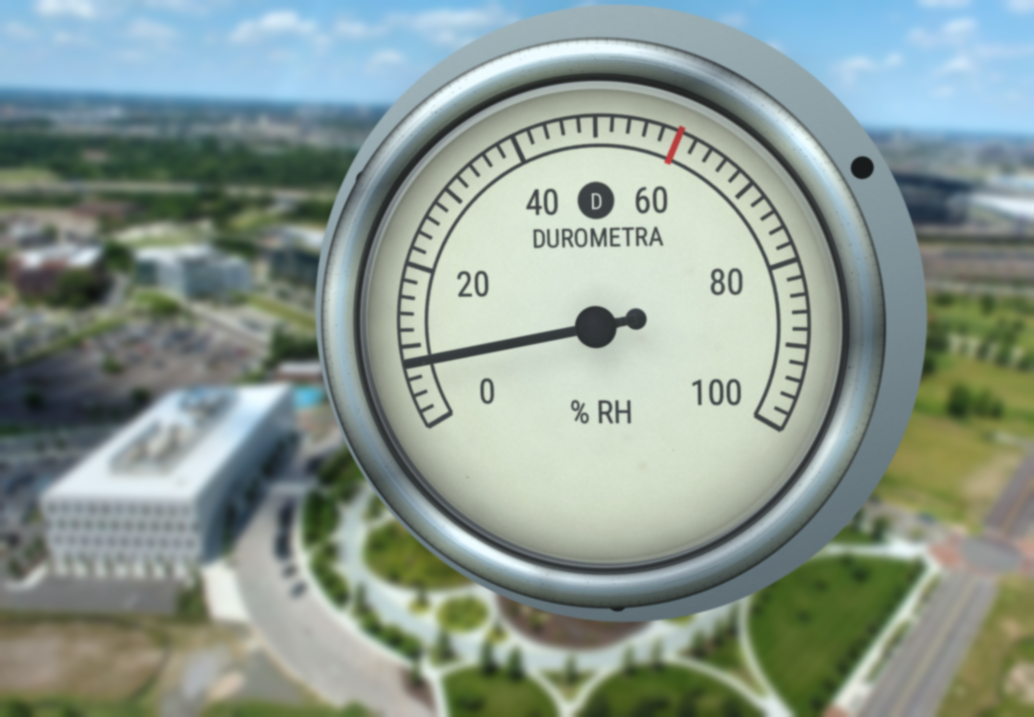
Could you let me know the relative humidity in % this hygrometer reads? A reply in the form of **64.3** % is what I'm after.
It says **8** %
